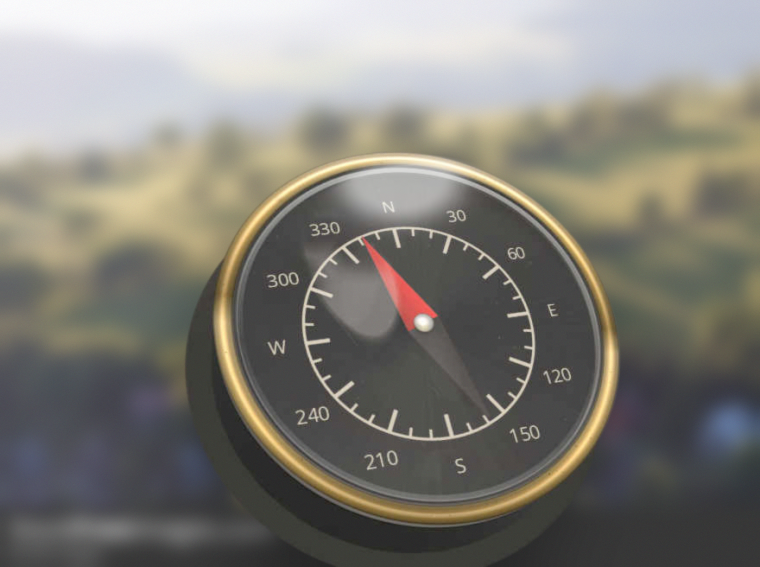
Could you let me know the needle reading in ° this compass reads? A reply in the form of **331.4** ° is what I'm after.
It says **340** °
